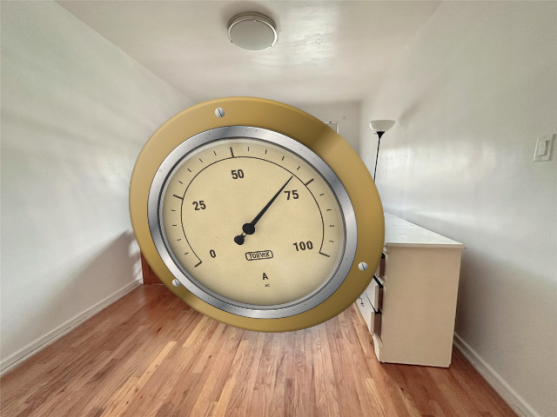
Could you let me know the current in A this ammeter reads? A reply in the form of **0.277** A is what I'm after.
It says **70** A
